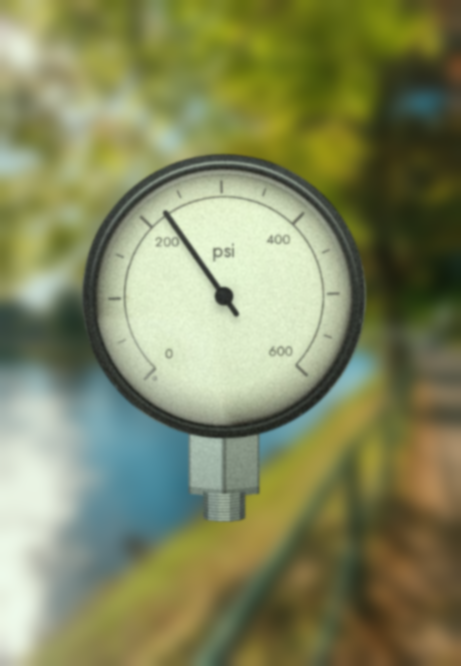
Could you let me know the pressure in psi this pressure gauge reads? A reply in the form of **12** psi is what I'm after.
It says **225** psi
